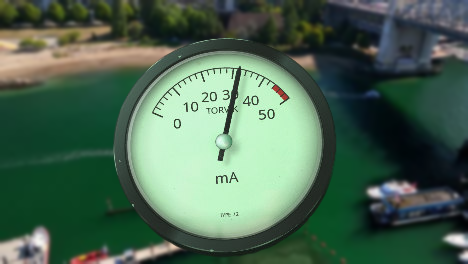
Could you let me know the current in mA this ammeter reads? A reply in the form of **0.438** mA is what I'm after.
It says **32** mA
